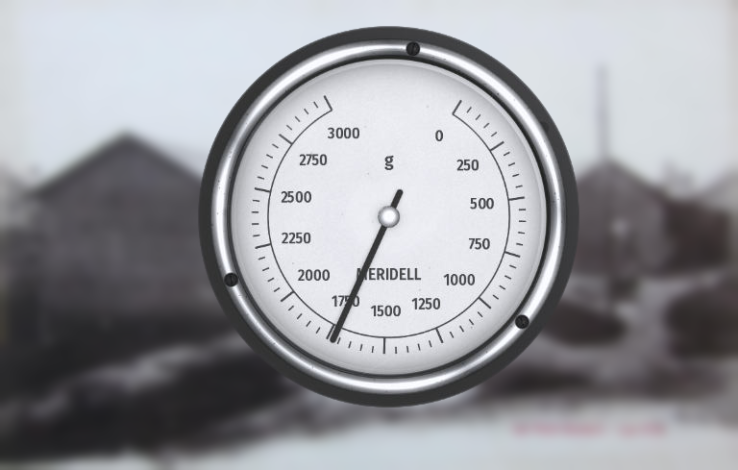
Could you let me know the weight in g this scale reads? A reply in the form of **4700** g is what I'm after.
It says **1725** g
